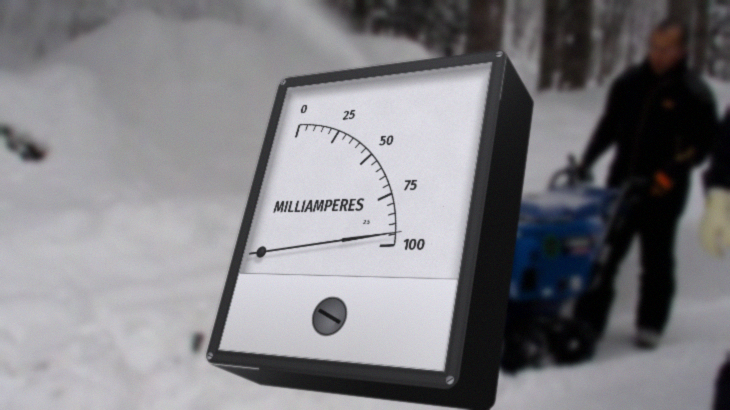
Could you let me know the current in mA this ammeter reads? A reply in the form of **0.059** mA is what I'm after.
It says **95** mA
